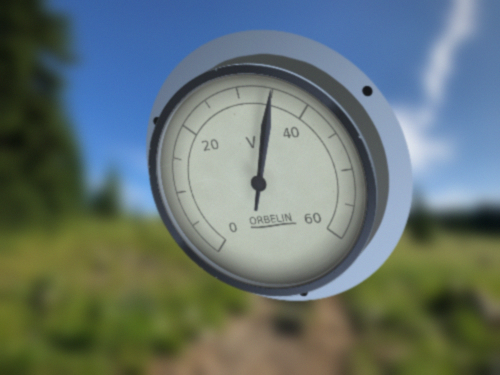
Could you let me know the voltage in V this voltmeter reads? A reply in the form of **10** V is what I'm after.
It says **35** V
